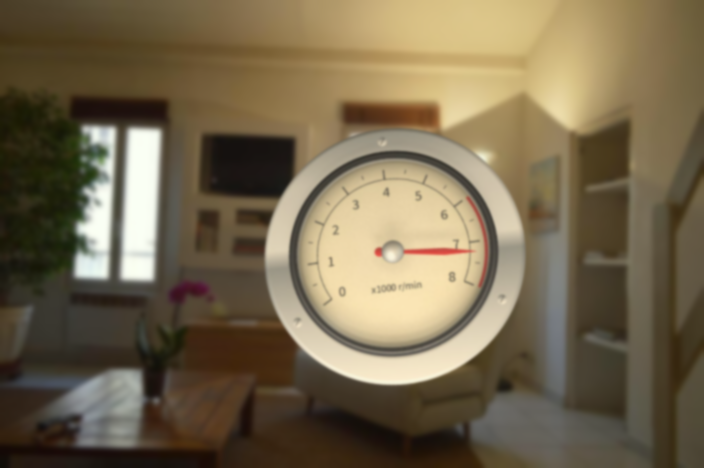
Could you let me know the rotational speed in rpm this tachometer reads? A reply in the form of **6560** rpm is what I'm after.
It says **7250** rpm
